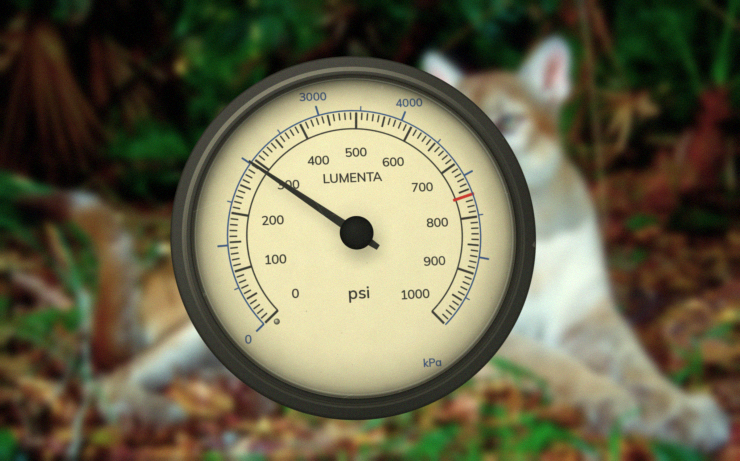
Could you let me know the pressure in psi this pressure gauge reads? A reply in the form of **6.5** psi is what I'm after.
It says **290** psi
